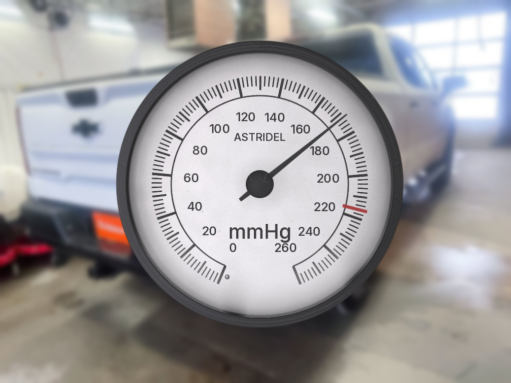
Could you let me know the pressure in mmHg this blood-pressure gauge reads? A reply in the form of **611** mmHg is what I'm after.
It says **172** mmHg
